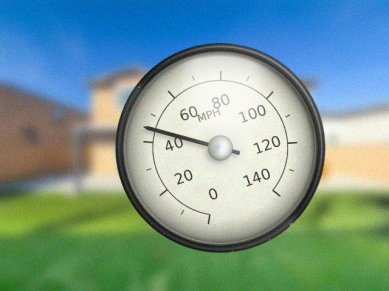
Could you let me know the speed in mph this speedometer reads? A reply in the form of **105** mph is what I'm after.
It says **45** mph
